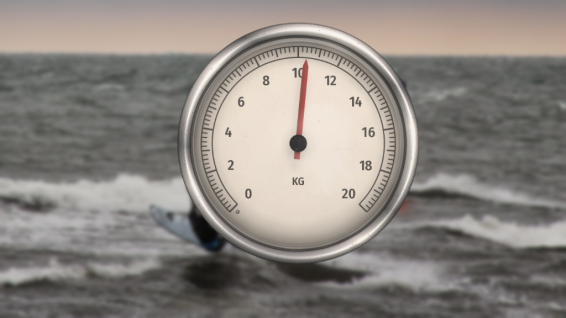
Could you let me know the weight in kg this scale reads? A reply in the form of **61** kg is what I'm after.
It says **10.4** kg
